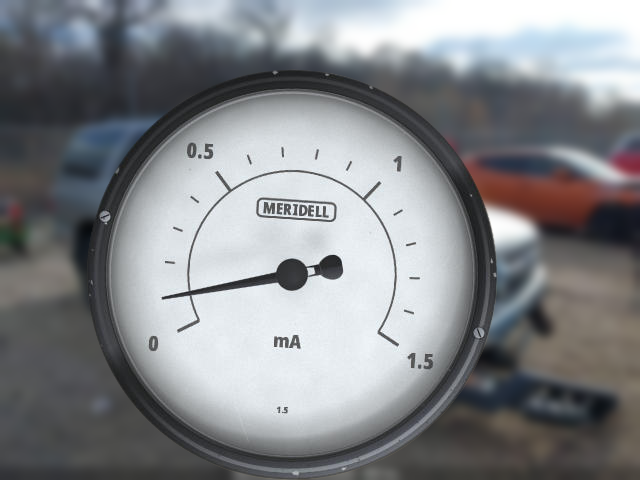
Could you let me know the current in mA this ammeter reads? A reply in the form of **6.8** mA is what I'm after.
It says **0.1** mA
